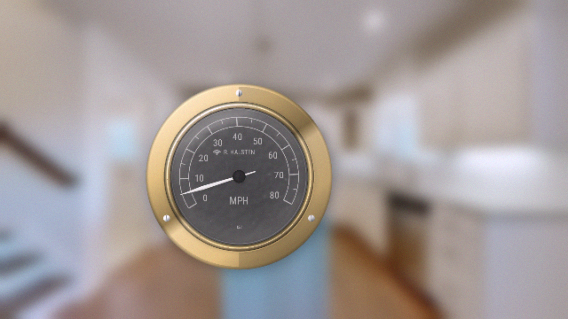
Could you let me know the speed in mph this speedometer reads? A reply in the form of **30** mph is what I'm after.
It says **5** mph
